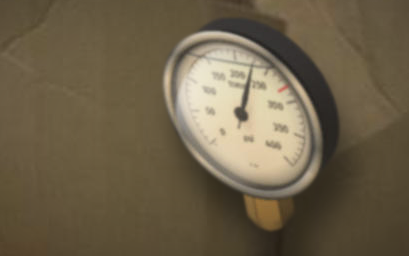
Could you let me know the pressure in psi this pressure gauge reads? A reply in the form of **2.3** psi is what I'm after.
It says **230** psi
